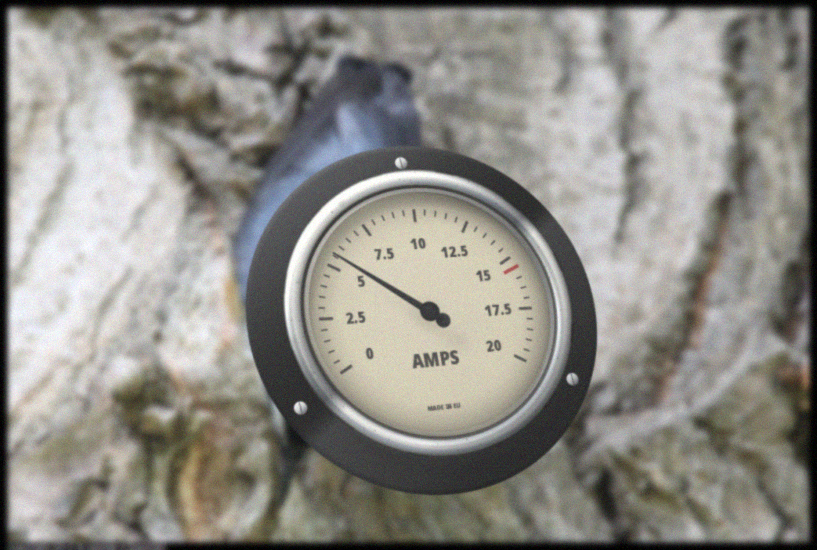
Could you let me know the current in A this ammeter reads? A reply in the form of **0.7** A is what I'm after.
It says **5.5** A
